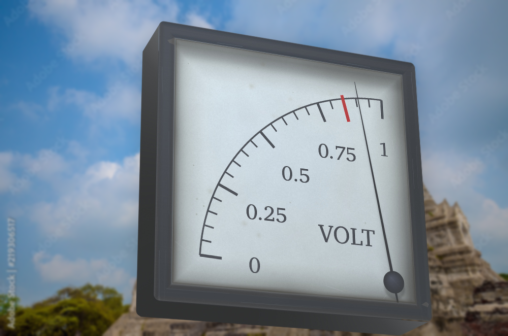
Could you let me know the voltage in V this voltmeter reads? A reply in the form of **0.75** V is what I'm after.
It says **0.9** V
